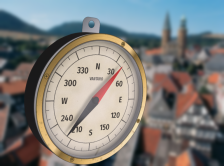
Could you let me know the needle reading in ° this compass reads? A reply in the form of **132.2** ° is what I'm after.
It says **40** °
